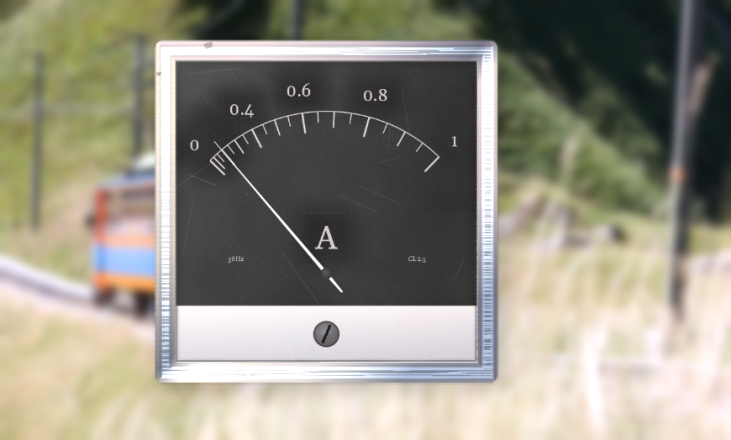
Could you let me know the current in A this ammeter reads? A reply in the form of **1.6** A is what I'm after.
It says **0.2** A
